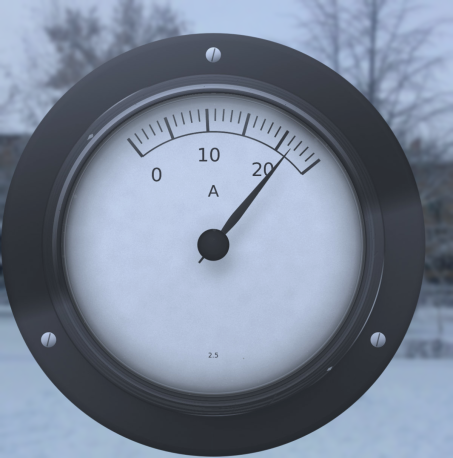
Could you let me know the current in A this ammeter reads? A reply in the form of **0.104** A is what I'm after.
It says **21.5** A
